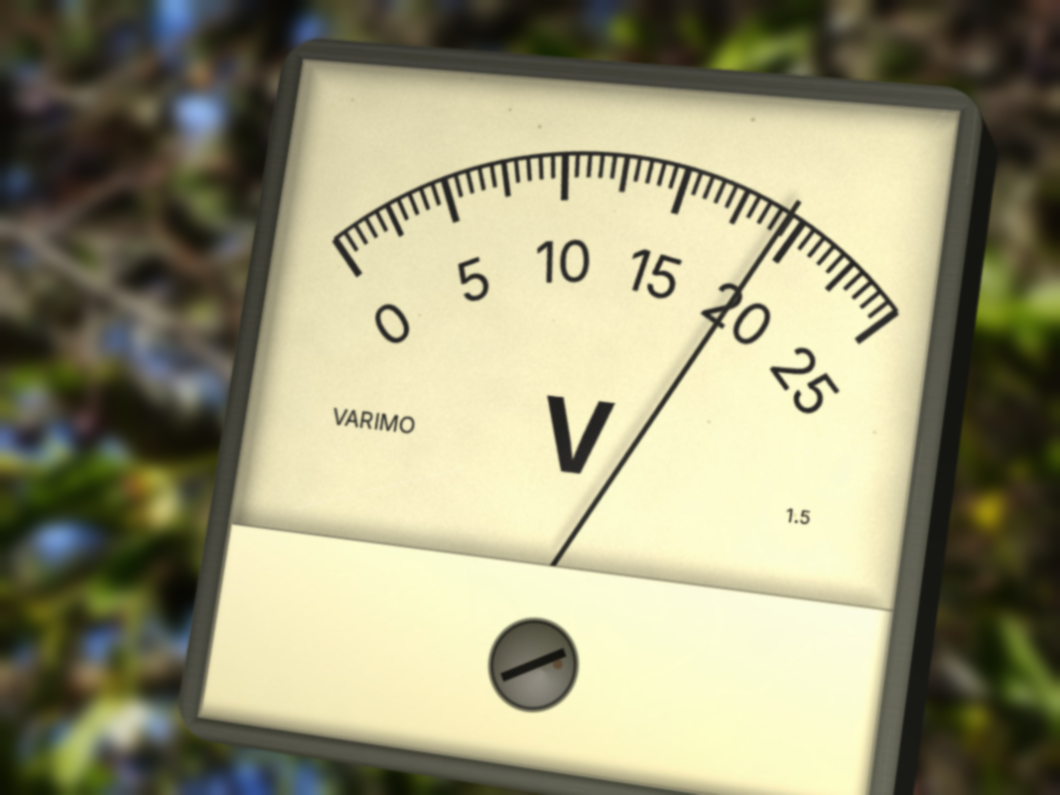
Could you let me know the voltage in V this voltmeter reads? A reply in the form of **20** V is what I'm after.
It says **19.5** V
